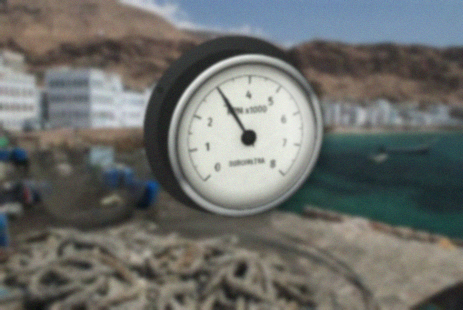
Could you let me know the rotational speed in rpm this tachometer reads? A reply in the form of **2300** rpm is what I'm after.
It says **3000** rpm
